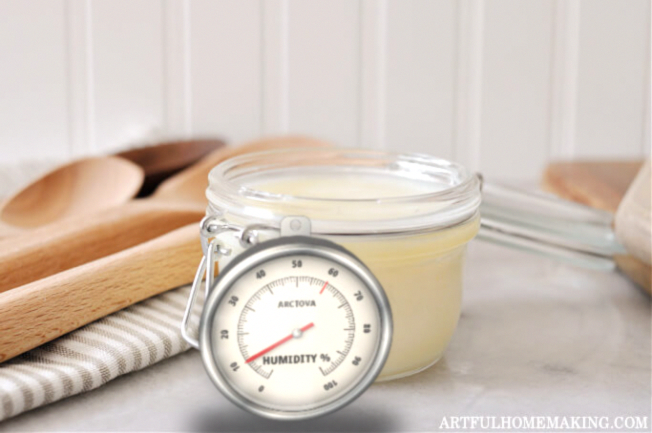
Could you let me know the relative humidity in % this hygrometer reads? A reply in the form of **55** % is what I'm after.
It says **10** %
